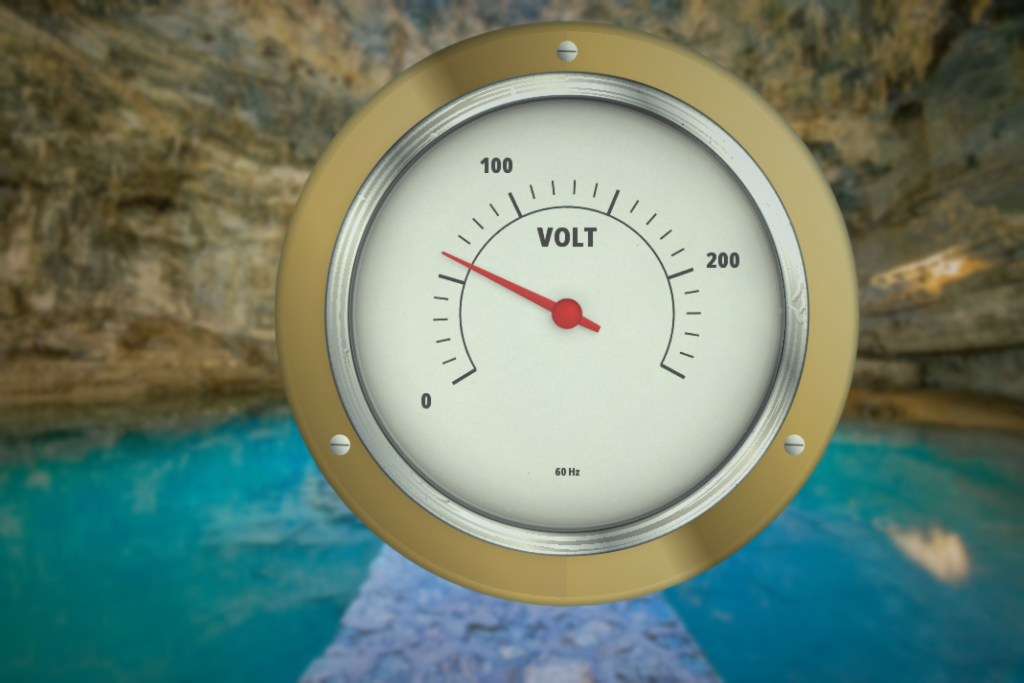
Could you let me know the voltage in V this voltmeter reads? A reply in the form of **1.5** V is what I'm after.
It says **60** V
